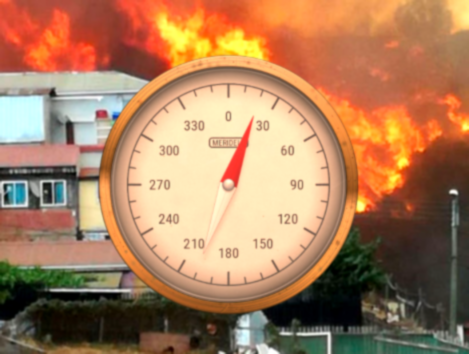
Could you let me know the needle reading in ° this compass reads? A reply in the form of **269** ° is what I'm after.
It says **20** °
